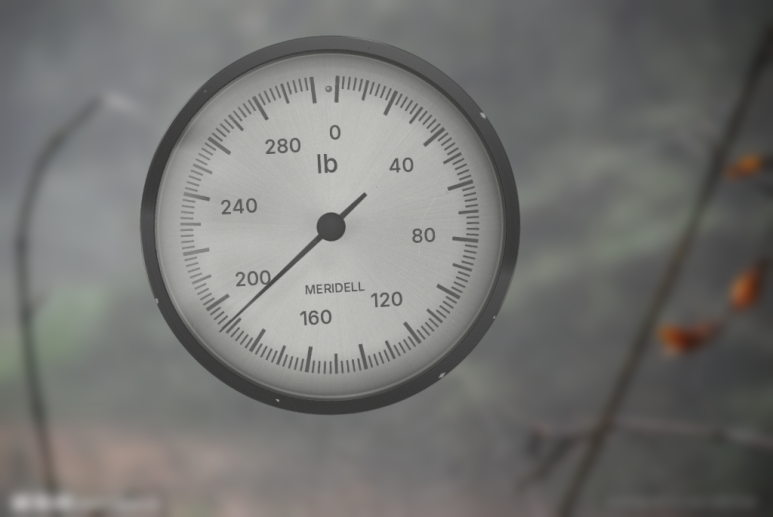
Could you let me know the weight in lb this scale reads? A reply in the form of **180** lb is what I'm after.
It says **192** lb
